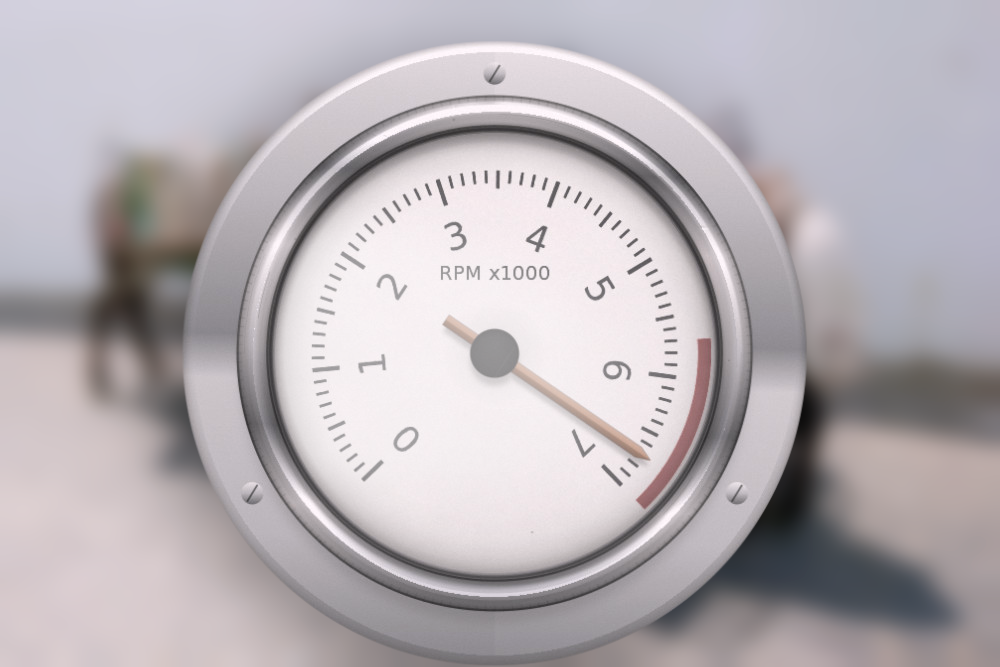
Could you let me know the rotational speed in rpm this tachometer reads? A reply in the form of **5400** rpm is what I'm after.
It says **6700** rpm
